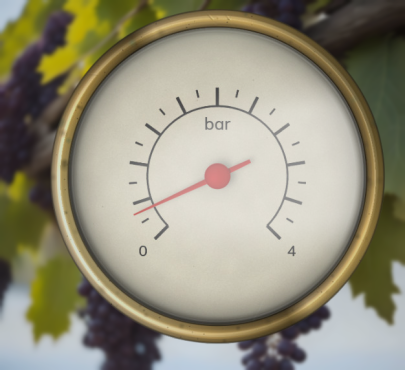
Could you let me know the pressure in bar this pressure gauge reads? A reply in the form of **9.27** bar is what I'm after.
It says **0.3** bar
